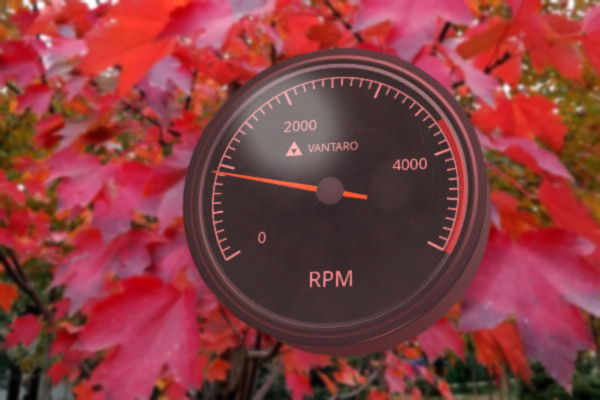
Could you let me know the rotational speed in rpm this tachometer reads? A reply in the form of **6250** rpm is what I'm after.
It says **900** rpm
